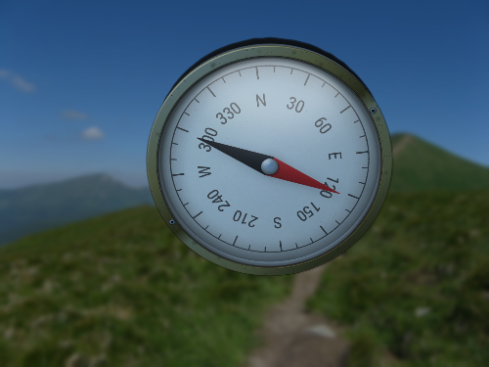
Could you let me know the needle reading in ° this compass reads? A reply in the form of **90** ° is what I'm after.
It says **120** °
